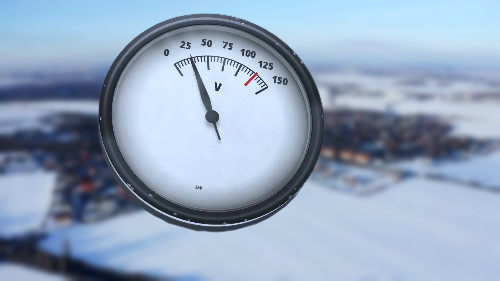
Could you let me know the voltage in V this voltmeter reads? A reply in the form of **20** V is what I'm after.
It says **25** V
